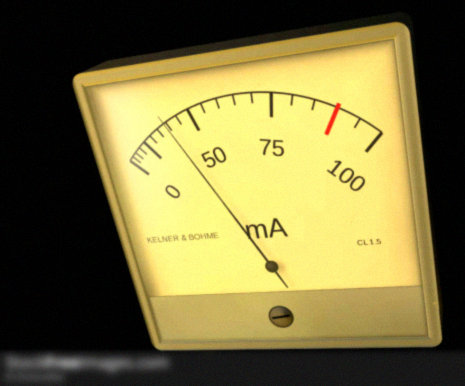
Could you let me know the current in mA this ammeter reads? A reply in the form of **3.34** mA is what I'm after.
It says **40** mA
